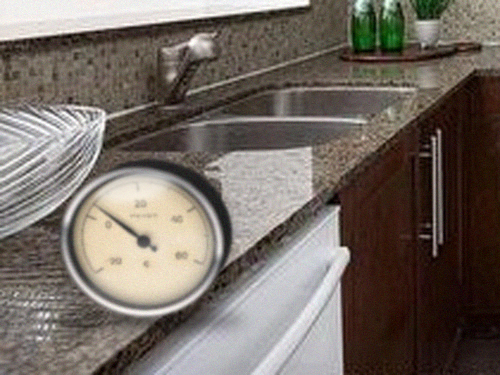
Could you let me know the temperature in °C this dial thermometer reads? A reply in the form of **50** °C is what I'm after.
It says **5** °C
